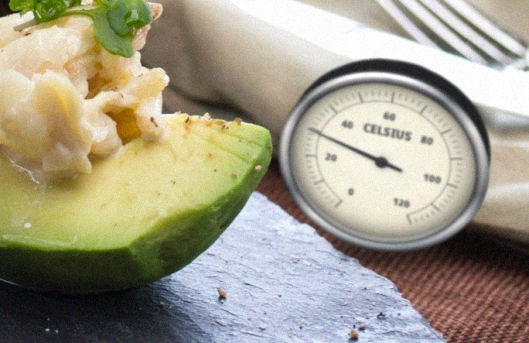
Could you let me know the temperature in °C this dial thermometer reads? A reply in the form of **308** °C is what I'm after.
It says **30** °C
